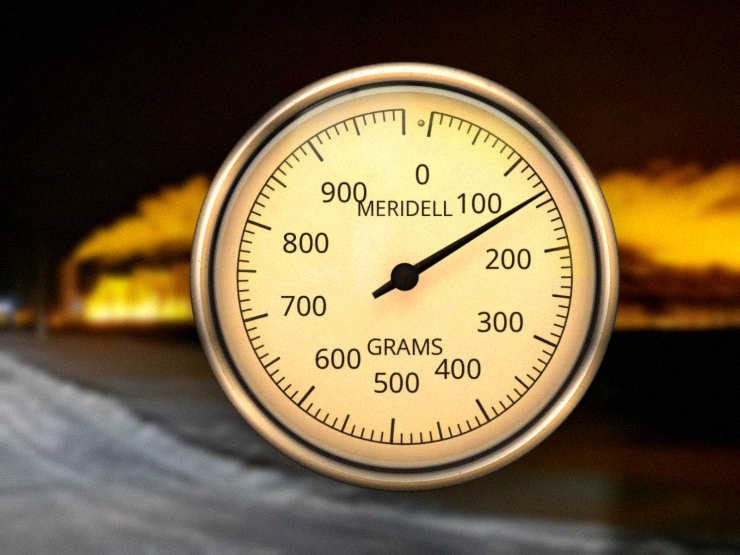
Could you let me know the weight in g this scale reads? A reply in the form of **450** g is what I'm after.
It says **140** g
